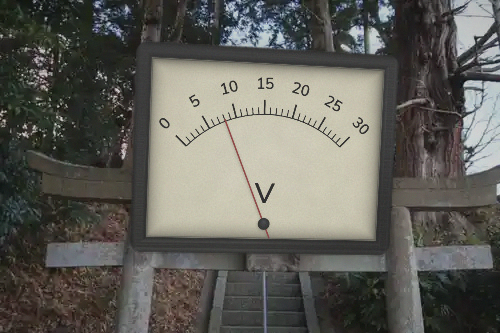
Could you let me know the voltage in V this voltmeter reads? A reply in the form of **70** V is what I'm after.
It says **8** V
